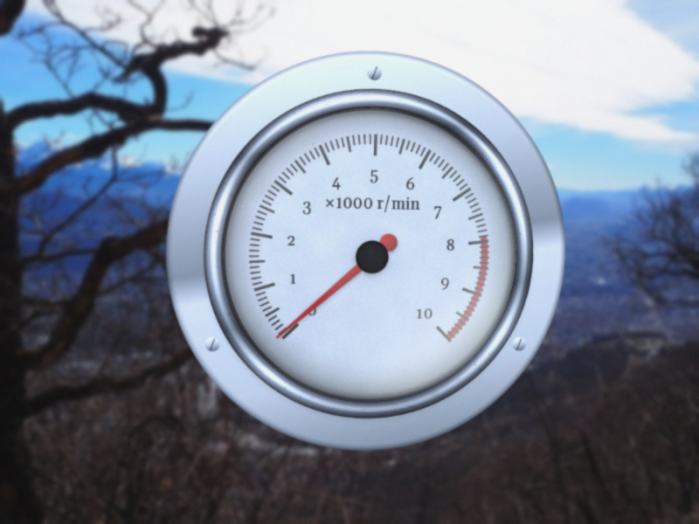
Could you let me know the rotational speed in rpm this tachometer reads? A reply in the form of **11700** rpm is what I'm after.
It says **100** rpm
